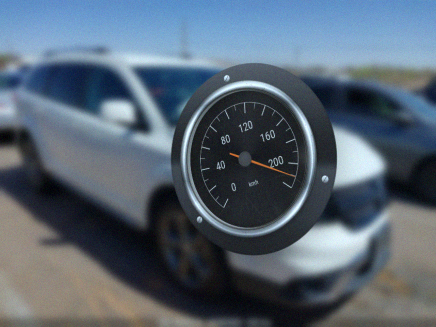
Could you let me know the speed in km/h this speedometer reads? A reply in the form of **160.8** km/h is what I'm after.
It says **210** km/h
